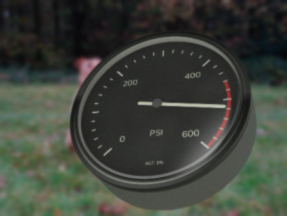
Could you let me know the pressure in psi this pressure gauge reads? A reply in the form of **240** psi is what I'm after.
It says **520** psi
